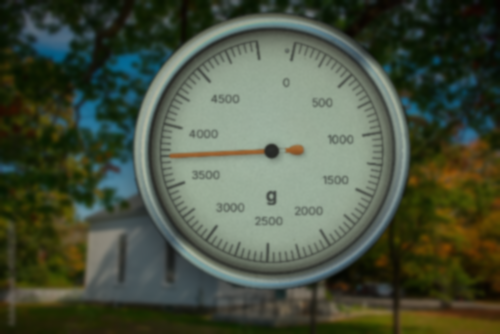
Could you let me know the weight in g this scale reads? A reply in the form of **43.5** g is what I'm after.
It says **3750** g
